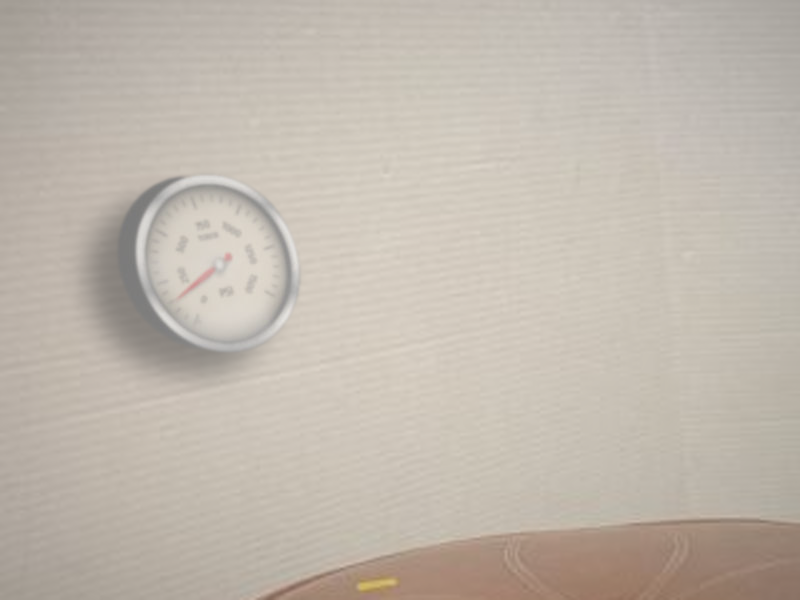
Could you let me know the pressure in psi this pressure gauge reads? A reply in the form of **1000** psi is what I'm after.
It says **150** psi
